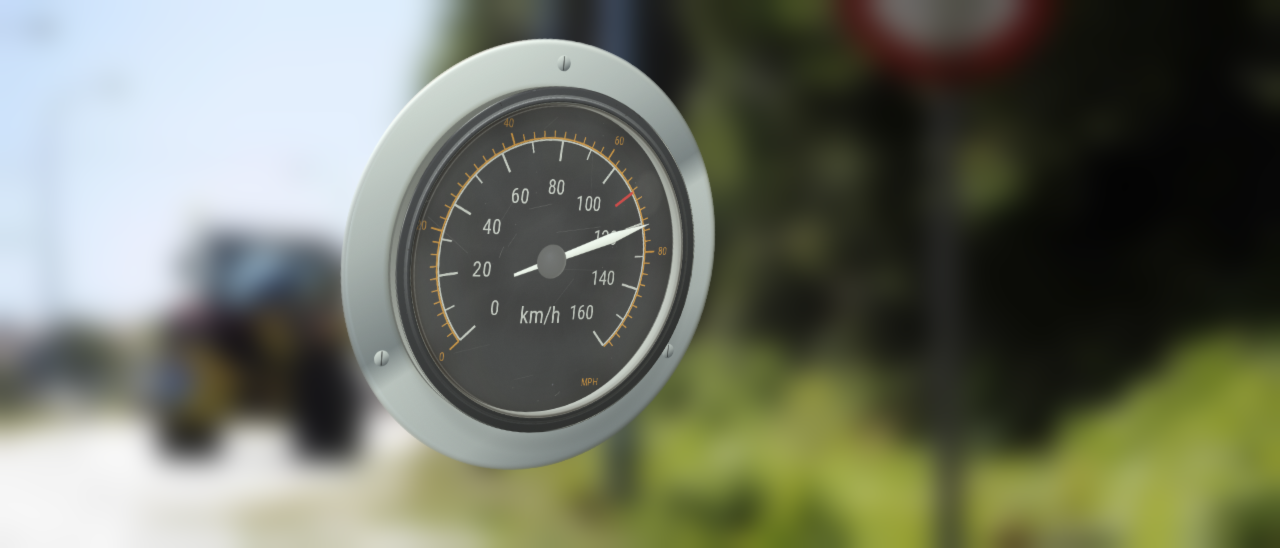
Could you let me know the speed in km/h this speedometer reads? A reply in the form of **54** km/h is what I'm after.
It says **120** km/h
